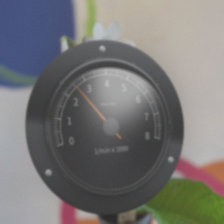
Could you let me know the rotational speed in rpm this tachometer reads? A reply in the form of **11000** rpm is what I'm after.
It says **2500** rpm
